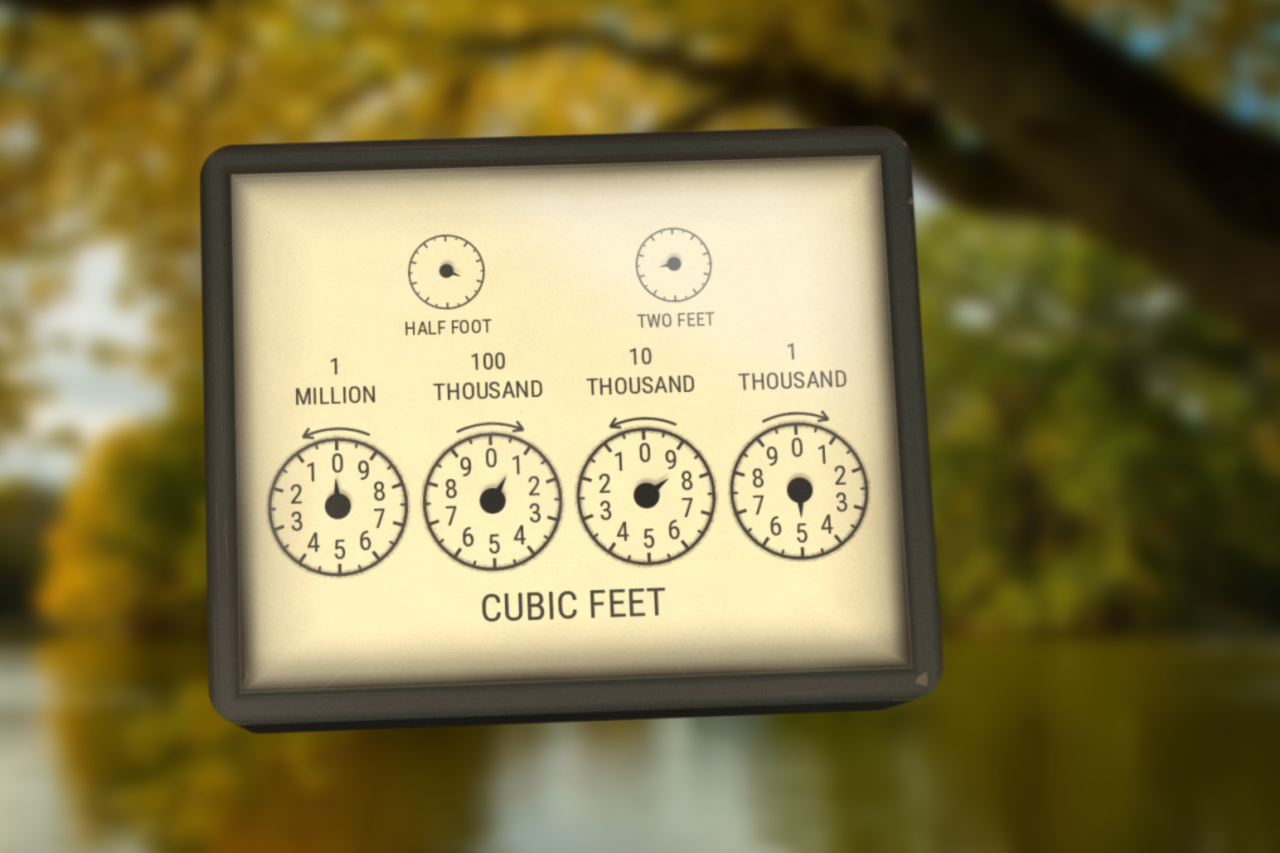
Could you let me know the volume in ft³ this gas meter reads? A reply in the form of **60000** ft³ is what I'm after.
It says **8500** ft³
